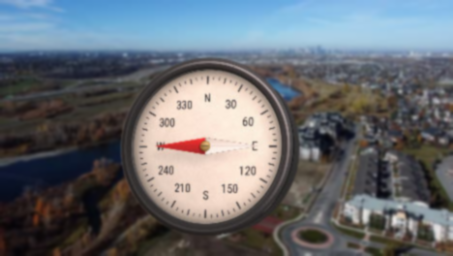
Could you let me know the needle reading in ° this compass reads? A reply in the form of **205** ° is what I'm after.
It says **270** °
